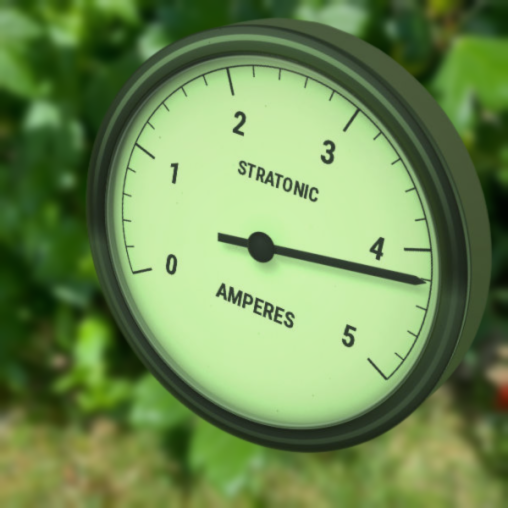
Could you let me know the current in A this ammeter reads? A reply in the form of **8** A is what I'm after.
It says **4.2** A
